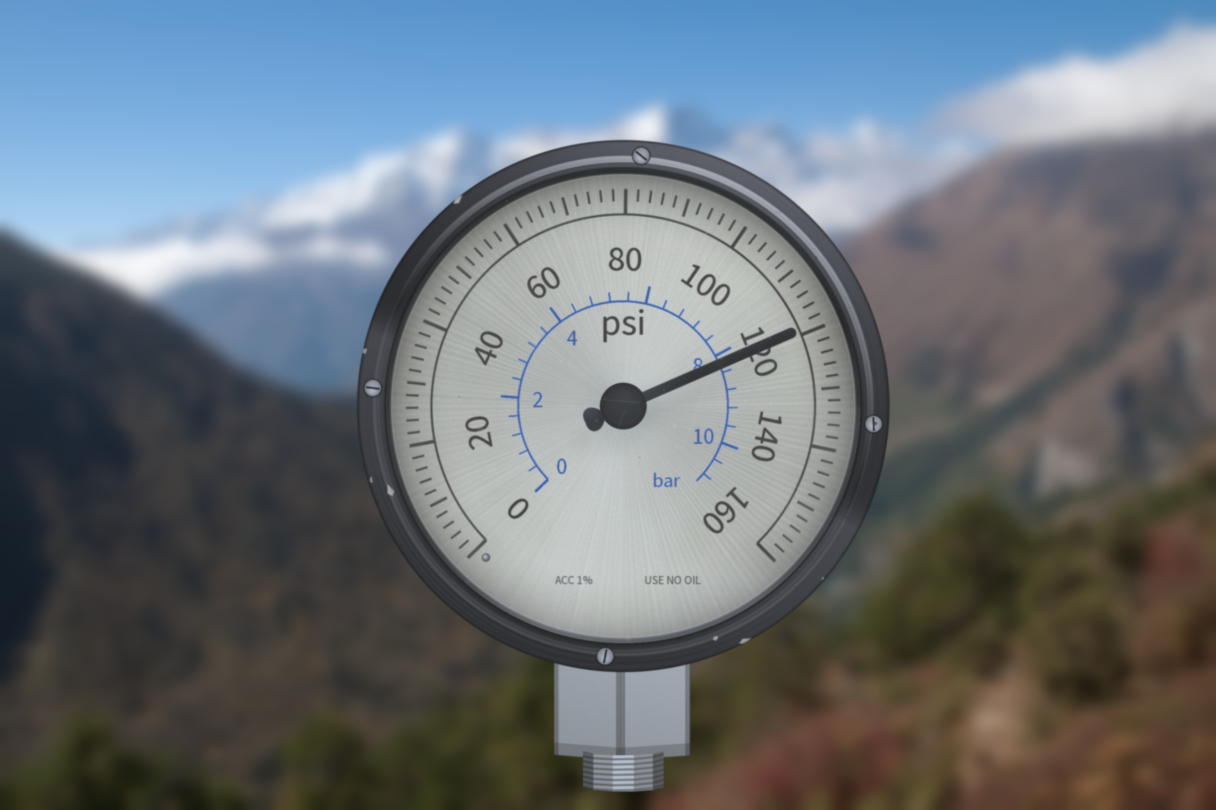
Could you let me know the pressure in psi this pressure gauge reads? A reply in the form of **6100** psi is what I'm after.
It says **119** psi
